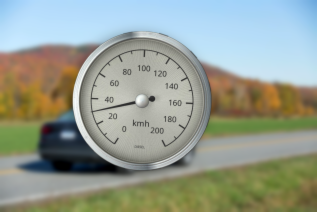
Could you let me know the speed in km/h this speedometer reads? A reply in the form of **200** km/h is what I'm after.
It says **30** km/h
